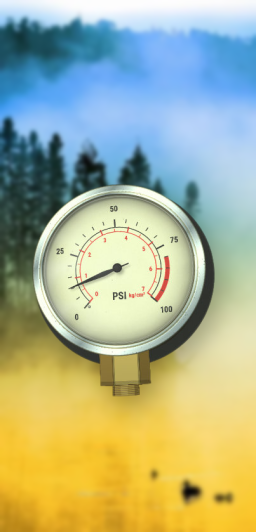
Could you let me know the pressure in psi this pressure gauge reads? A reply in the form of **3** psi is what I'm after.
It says **10** psi
